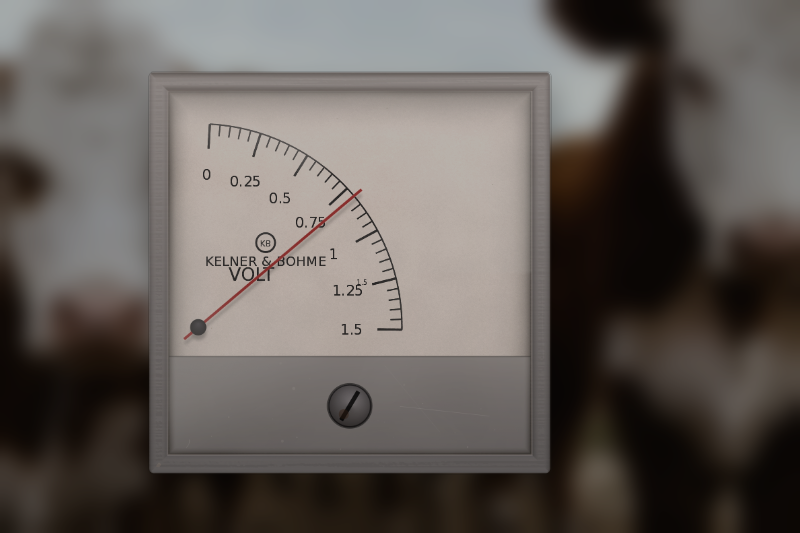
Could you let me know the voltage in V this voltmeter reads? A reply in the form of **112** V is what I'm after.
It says **0.8** V
